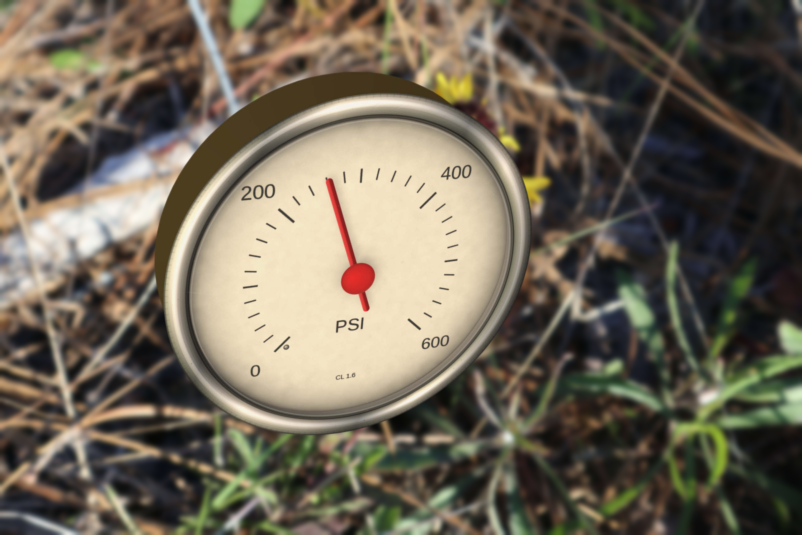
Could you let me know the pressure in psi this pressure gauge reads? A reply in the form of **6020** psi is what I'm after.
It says **260** psi
